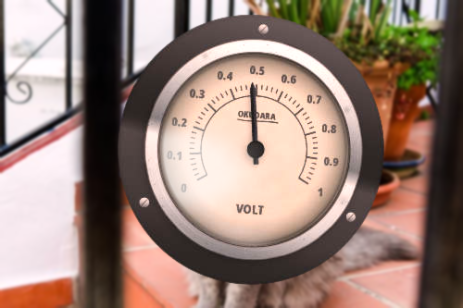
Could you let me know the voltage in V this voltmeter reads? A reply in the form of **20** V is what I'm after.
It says **0.48** V
